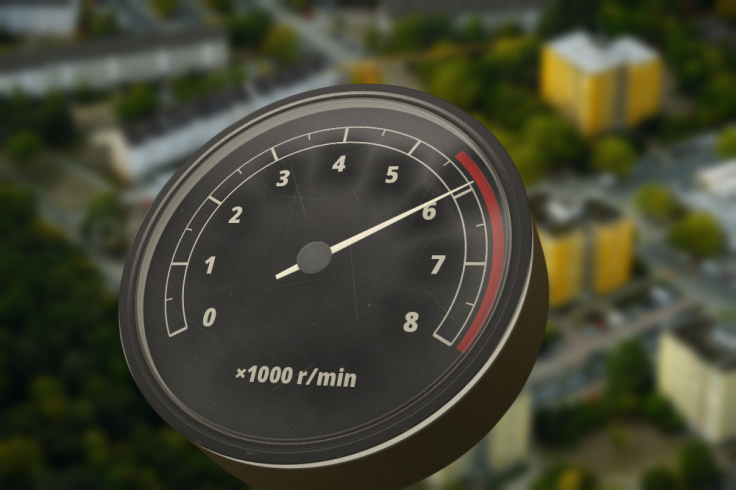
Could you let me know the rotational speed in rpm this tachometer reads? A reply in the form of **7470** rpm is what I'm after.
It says **6000** rpm
